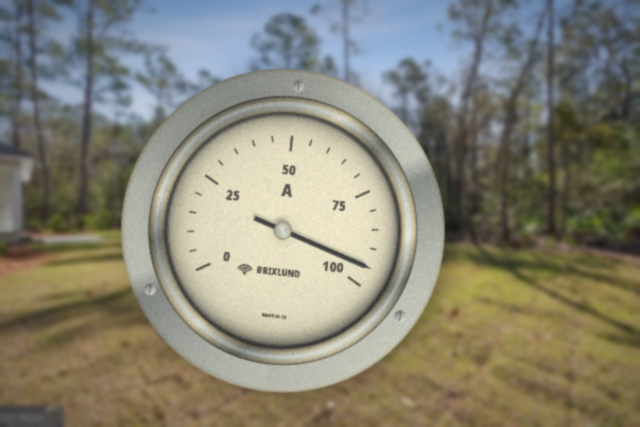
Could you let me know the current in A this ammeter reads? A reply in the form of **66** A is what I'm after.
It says **95** A
